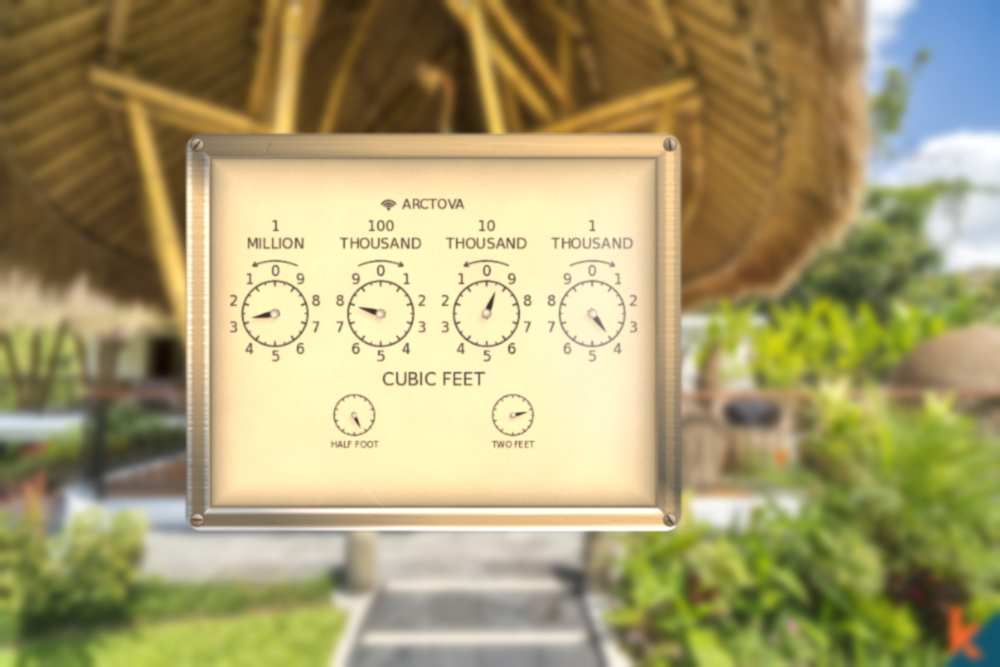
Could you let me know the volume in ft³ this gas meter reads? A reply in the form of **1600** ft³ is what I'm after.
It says **279400** ft³
